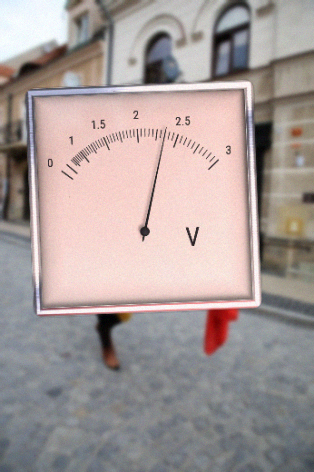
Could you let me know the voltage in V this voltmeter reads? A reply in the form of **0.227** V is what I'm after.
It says **2.35** V
